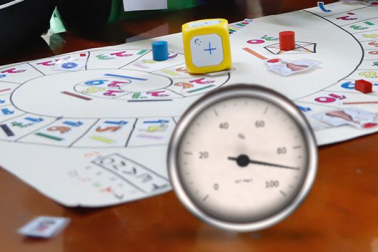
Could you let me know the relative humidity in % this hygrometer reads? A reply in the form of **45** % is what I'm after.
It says **88** %
